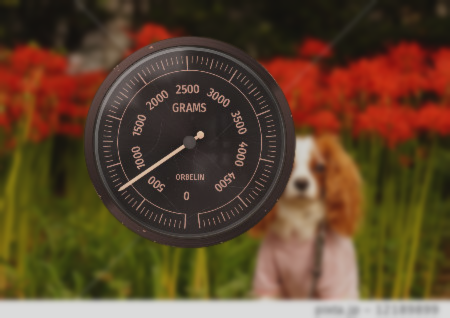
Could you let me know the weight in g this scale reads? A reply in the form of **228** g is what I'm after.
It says **750** g
